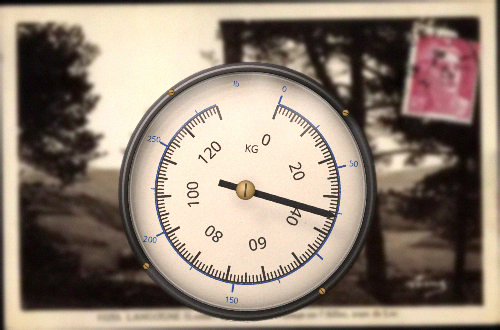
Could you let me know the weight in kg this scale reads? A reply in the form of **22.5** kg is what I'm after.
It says **35** kg
